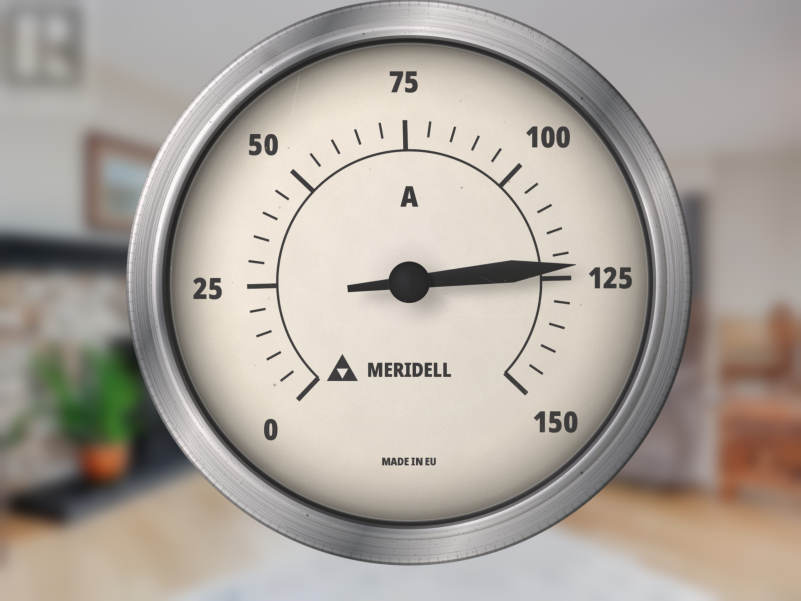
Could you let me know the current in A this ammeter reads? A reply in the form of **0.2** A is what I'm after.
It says **122.5** A
